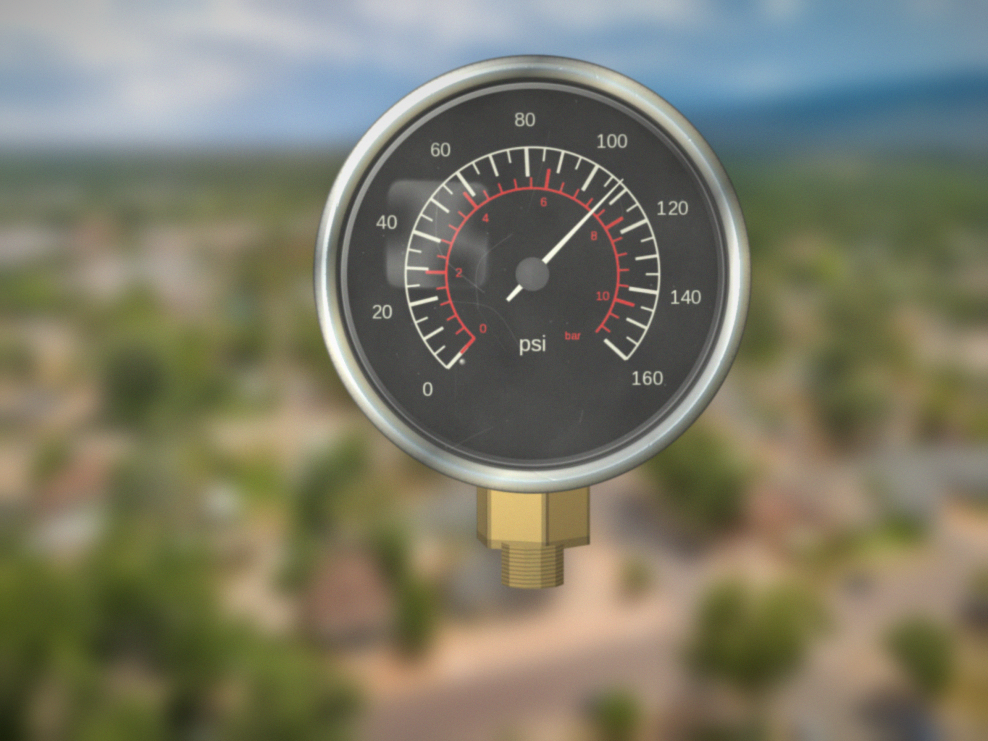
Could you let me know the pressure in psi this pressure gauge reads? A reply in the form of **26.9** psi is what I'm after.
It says **107.5** psi
